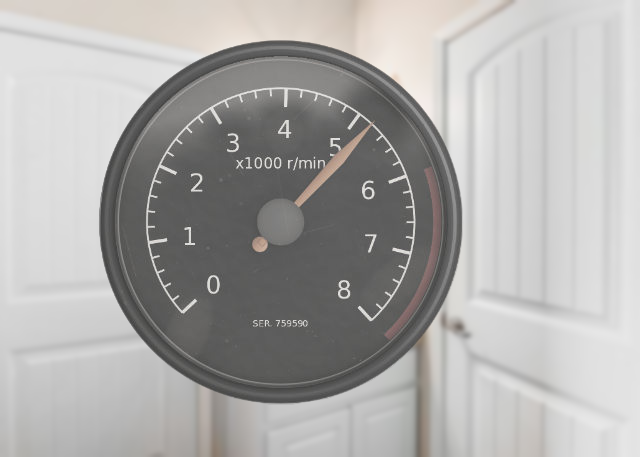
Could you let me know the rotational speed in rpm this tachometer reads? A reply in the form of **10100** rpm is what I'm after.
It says **5200** rpm
